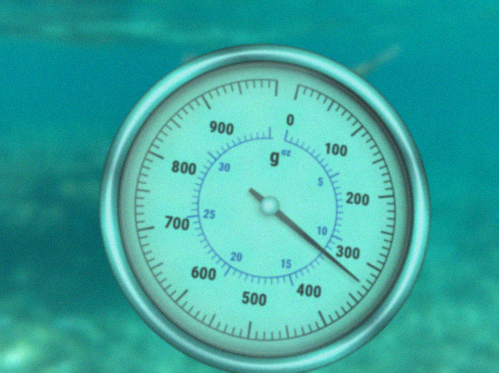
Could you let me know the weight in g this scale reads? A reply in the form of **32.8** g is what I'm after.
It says **330** g
